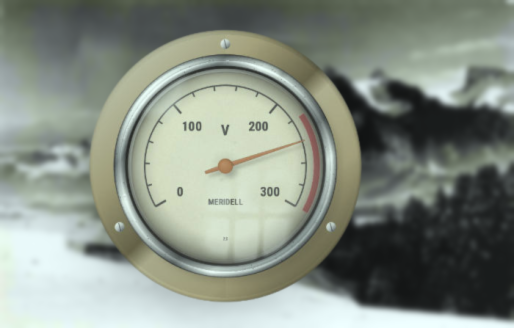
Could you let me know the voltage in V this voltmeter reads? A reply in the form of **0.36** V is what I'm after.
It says **240** V
